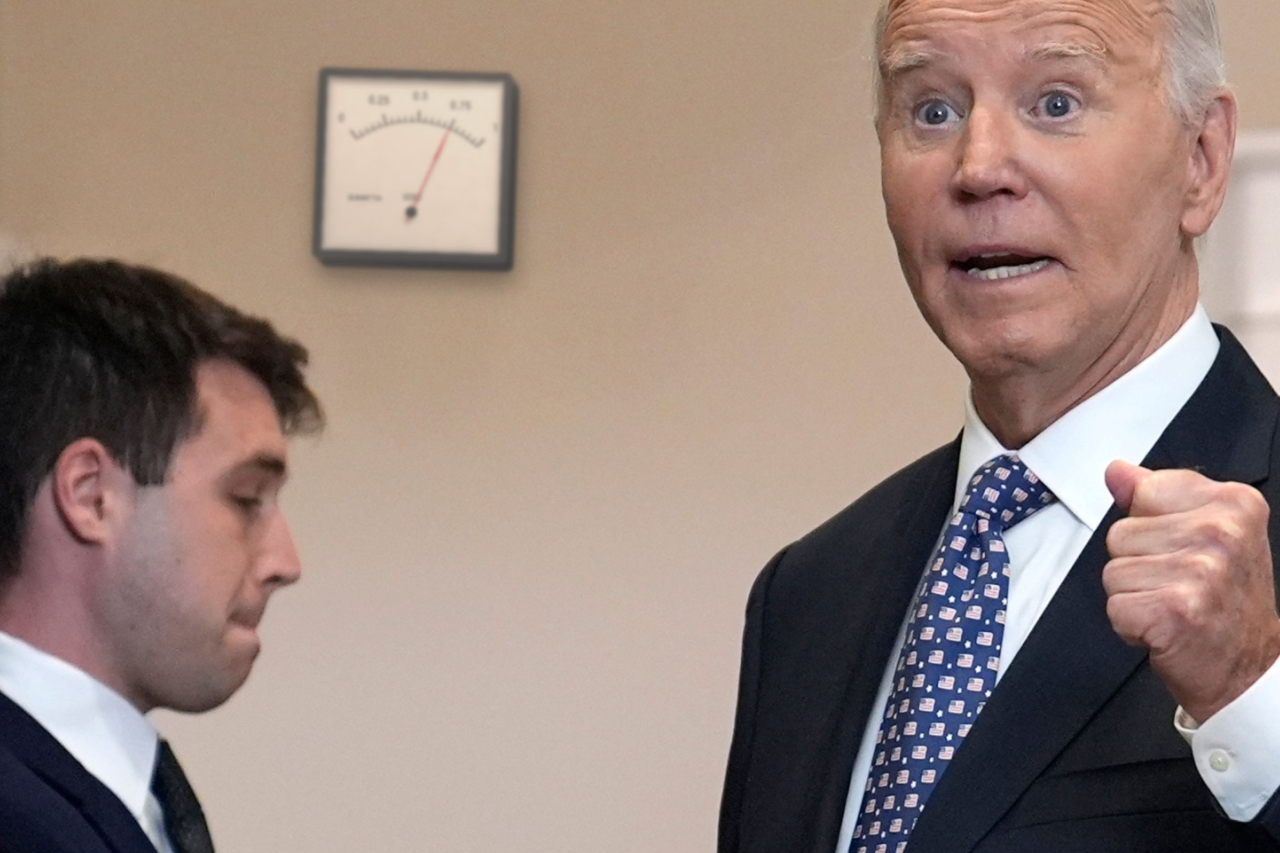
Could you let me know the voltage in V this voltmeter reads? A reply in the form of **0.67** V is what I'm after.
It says **0.75** V
